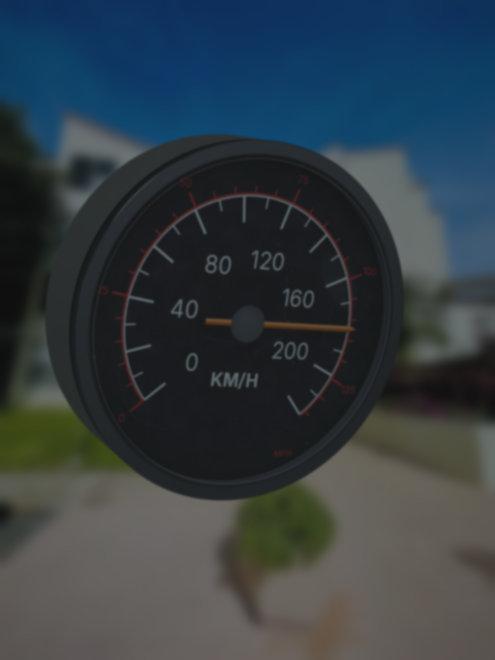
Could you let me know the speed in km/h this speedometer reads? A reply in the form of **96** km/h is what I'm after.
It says **180** km/h
